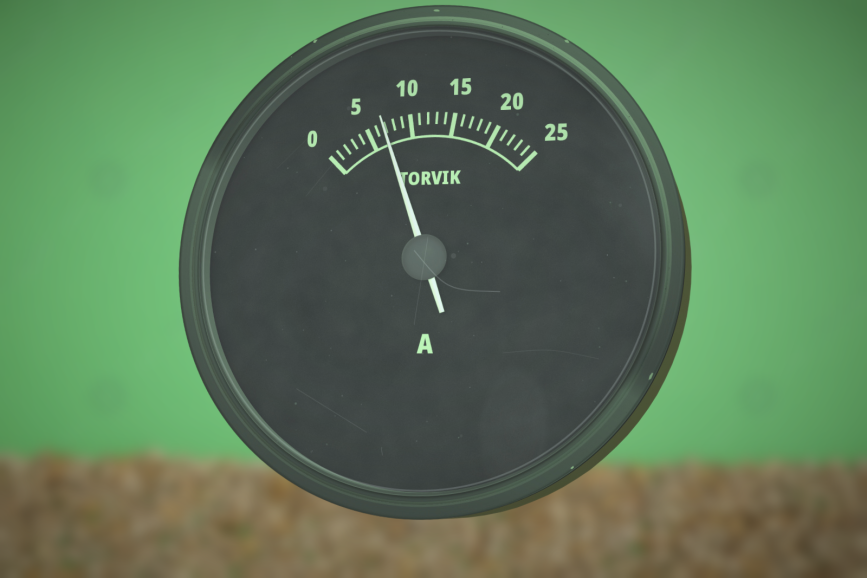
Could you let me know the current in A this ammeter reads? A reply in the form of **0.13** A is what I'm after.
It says **7** A
